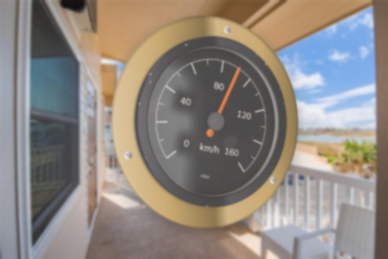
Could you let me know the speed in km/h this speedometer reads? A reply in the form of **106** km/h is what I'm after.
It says **90** km/h
